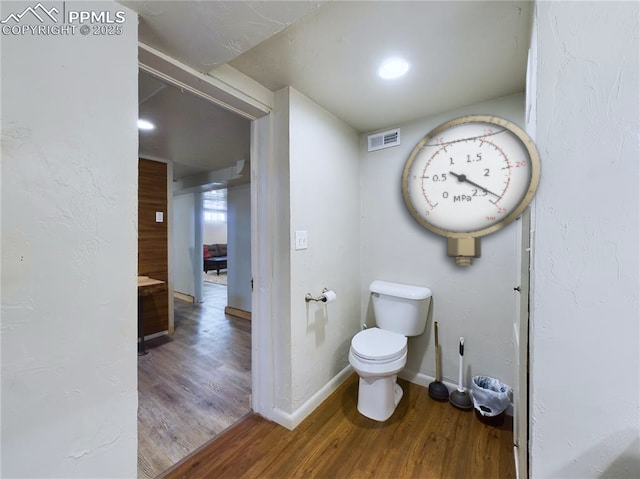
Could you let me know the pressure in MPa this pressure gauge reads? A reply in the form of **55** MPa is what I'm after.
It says **2.4** MPa
